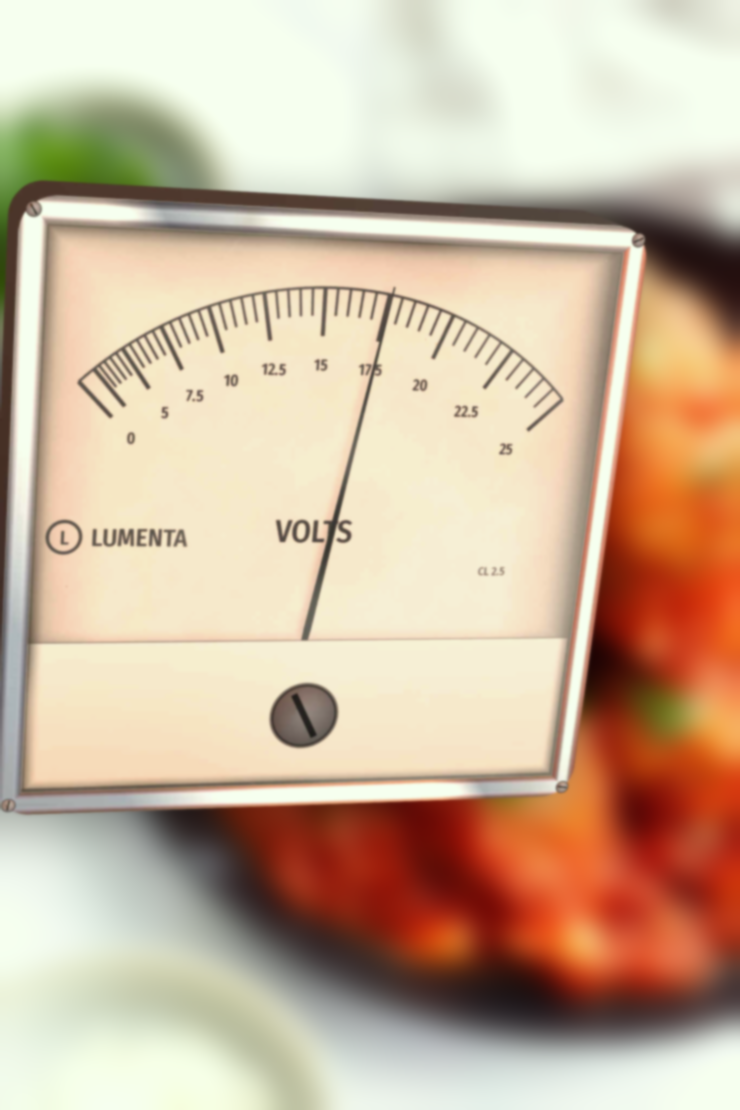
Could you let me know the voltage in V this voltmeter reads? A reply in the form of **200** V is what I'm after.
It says **17.5** V
